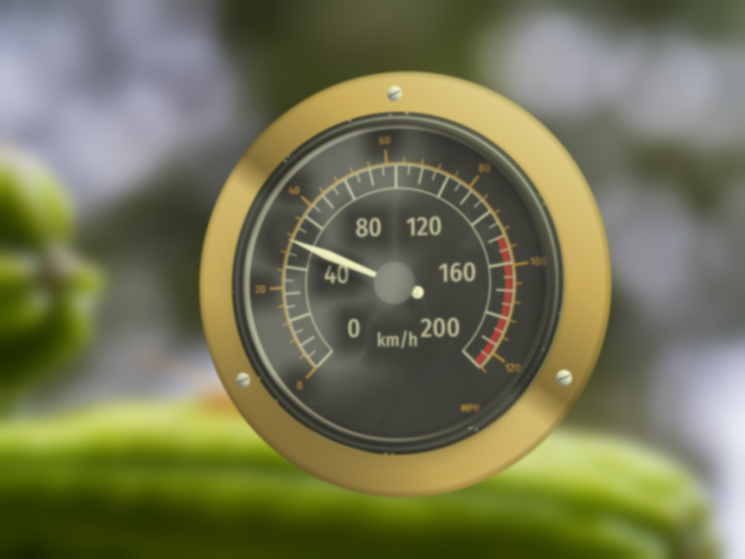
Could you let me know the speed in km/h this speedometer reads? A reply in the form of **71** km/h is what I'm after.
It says **50** km/h
